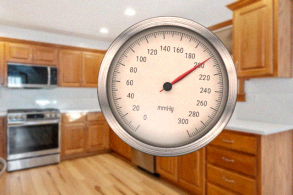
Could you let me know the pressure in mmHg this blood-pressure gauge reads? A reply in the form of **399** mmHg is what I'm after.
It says **200** mmHg
